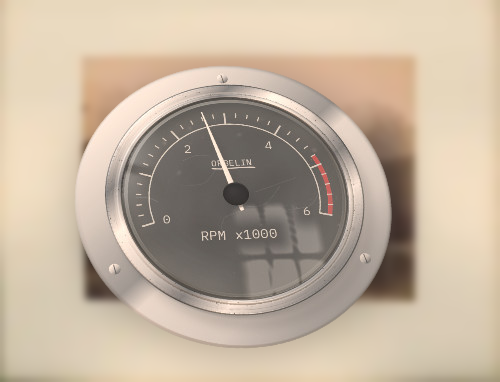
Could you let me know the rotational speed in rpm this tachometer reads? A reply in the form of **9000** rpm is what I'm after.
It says **2600** rpm
